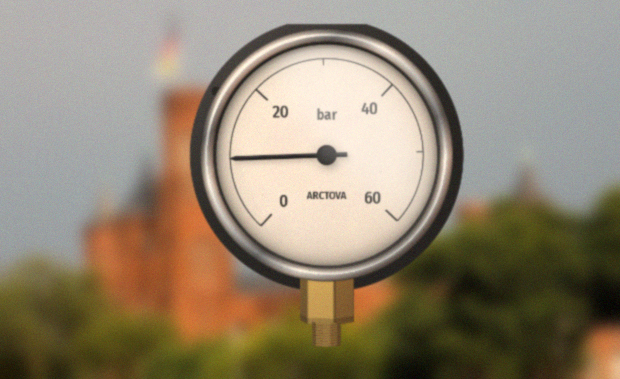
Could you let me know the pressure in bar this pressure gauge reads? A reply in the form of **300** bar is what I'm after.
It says **10** bar
